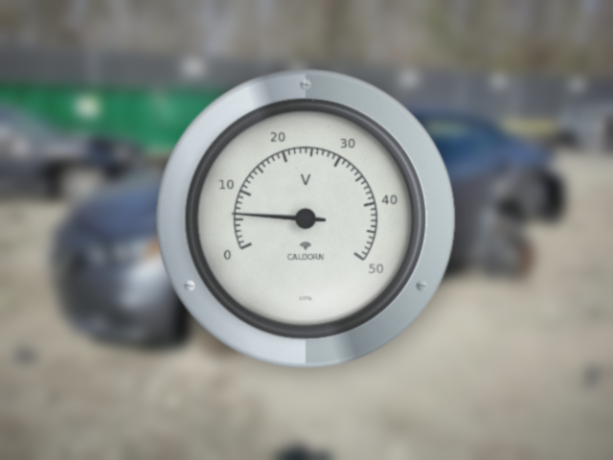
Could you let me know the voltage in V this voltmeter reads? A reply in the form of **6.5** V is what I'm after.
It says **6** V
